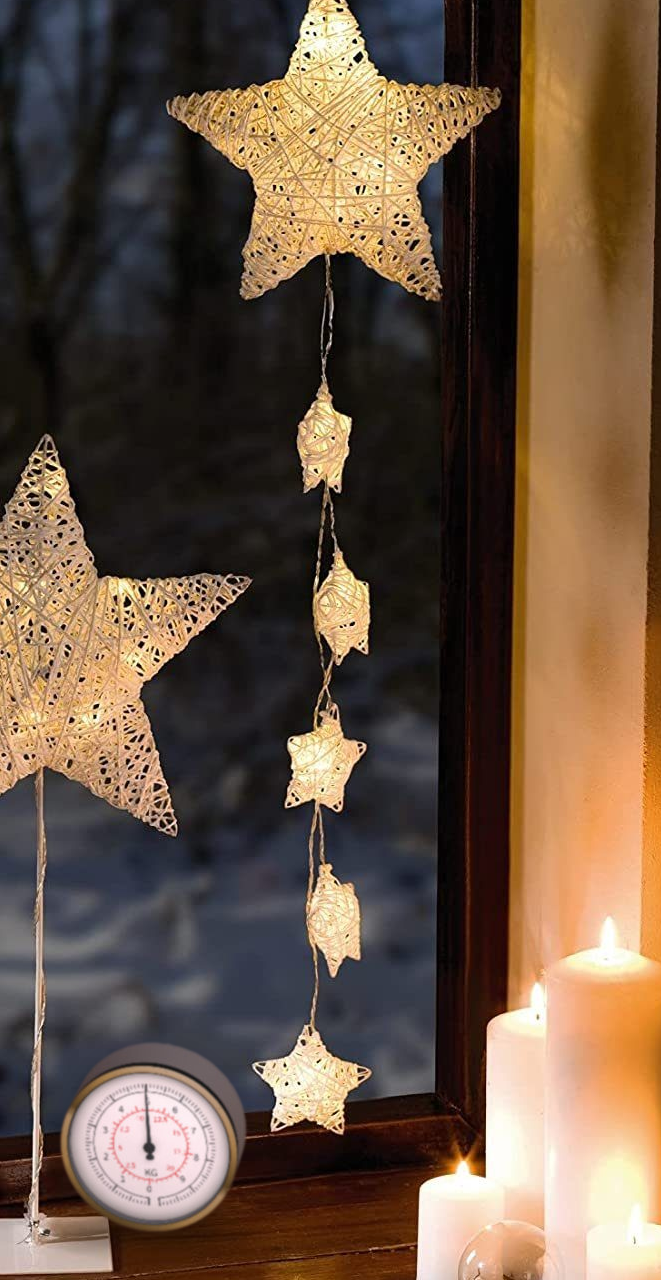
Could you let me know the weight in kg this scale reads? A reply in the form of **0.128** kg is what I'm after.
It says **5** kg
